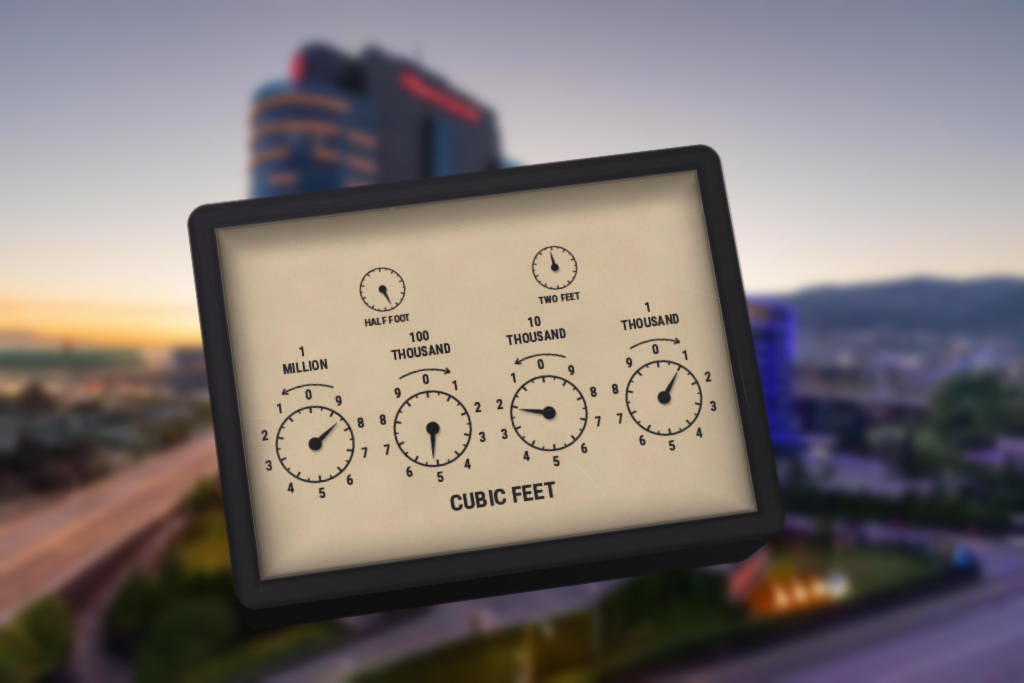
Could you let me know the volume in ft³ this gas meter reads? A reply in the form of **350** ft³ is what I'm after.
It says **852100** ft³
